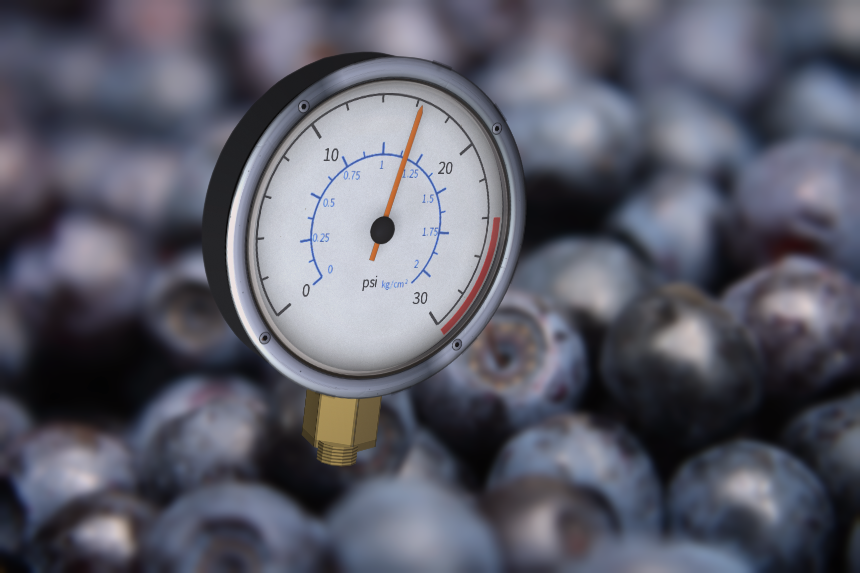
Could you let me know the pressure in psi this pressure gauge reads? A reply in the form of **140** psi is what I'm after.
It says **16** psi
